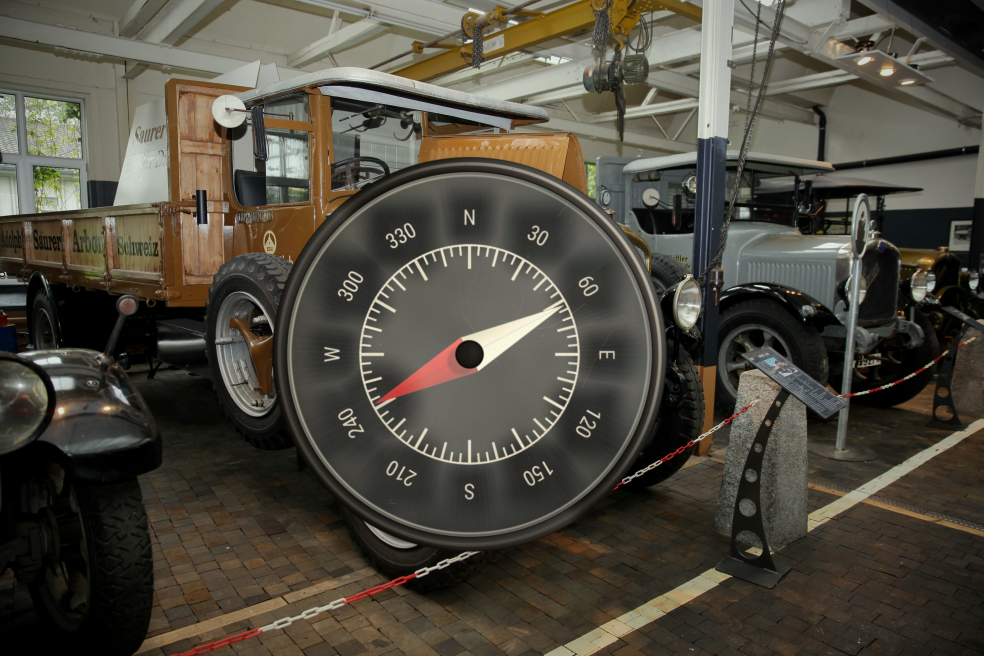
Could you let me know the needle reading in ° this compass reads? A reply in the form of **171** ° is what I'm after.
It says **242.5** °
